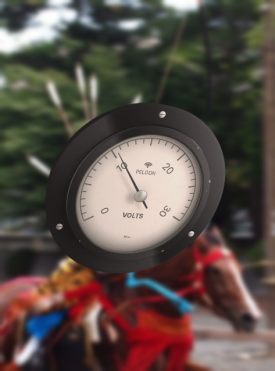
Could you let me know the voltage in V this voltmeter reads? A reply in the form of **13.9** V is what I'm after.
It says **10.5** V
